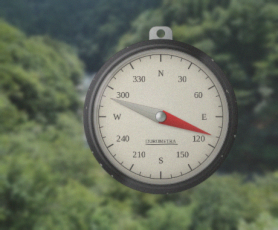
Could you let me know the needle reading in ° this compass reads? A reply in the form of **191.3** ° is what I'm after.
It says **110** °
